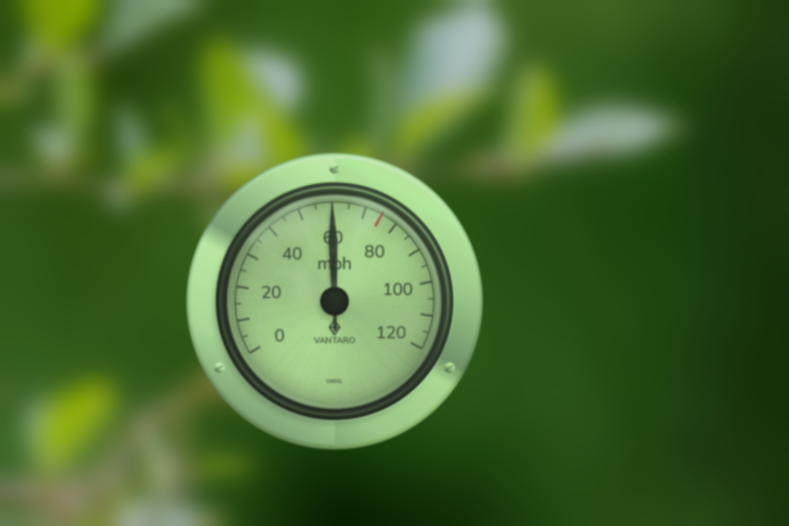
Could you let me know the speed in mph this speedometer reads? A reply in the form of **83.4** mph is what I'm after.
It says **60** mph
